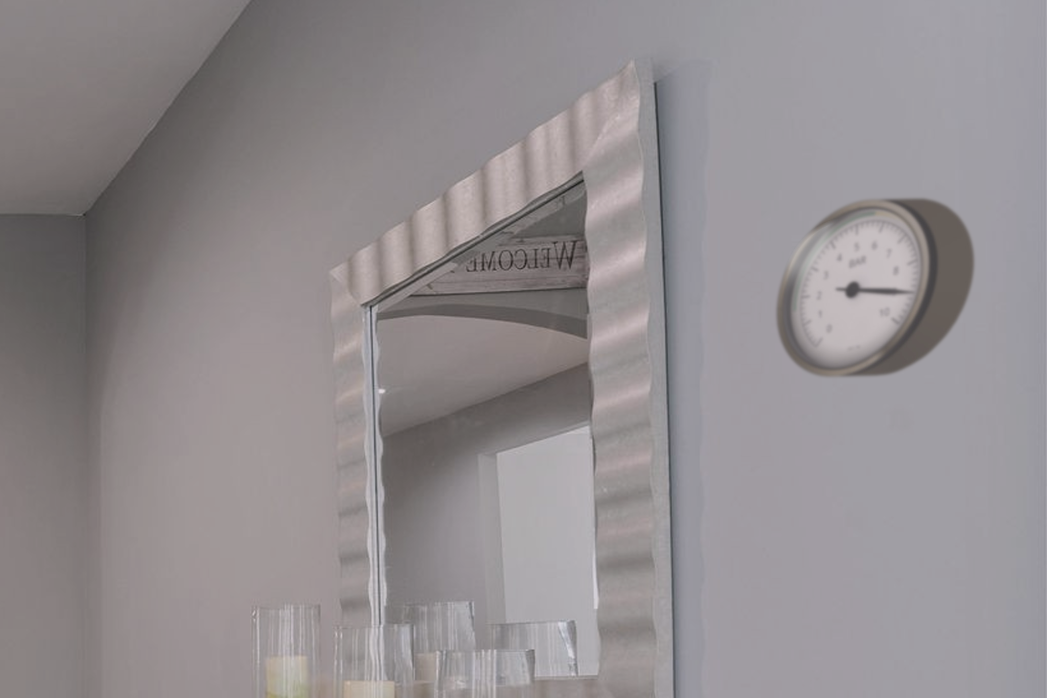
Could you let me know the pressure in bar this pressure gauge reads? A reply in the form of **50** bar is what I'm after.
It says **9** bar
